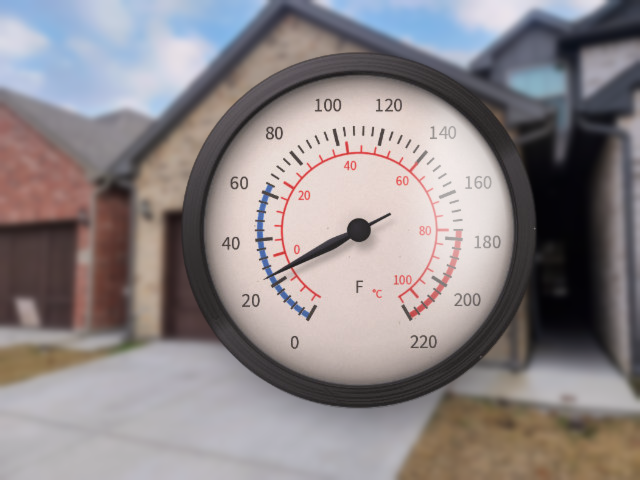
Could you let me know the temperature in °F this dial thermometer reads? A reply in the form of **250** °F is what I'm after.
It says **24** °F
